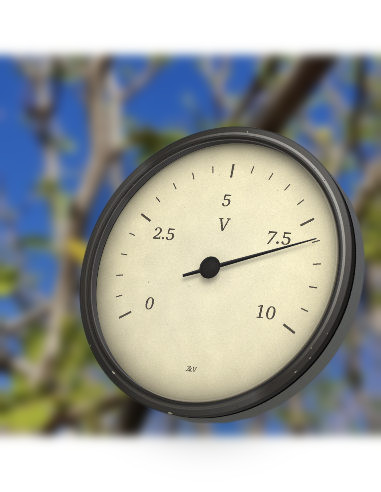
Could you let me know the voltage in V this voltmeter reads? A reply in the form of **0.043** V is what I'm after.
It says **8** V
